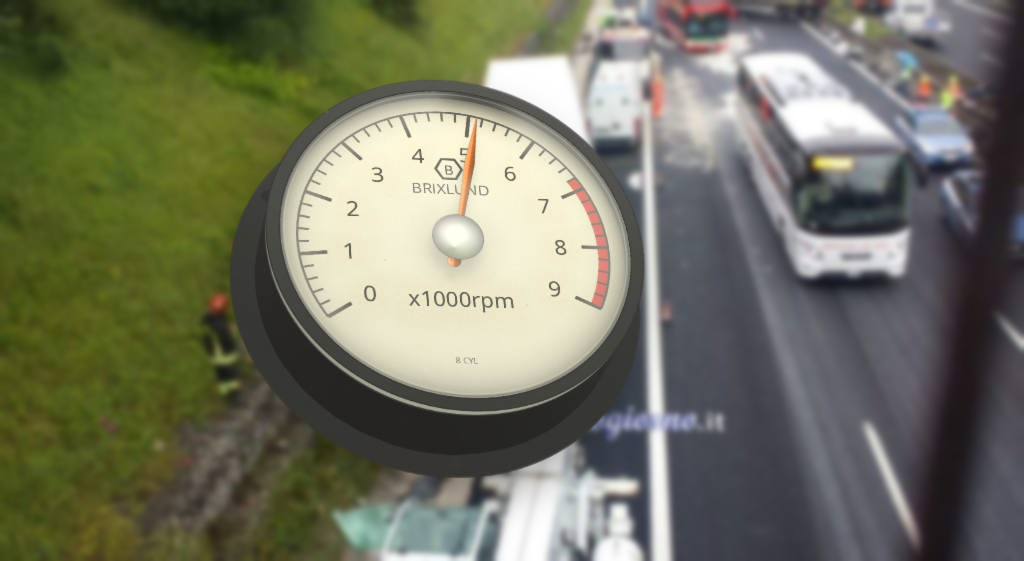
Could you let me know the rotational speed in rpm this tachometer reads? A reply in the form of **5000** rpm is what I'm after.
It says **5100** rpm
